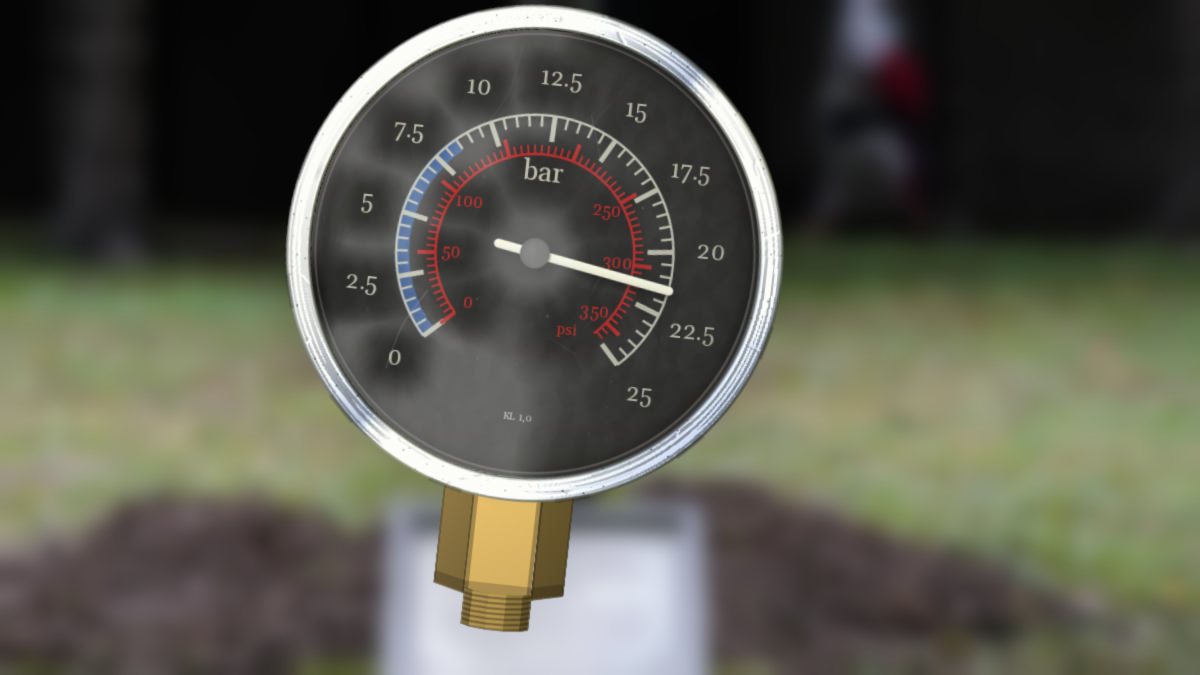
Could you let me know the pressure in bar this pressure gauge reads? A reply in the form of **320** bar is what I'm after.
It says **21.5** bar
